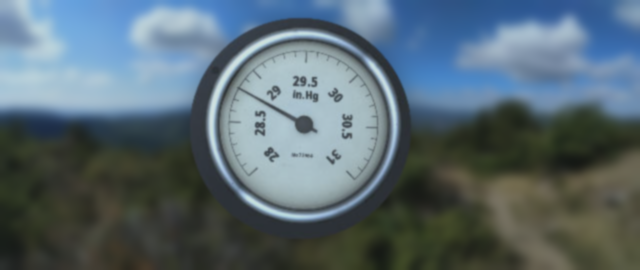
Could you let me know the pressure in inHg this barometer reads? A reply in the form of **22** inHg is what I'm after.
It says **28.8** inHg
